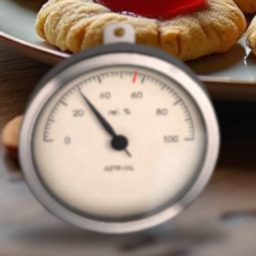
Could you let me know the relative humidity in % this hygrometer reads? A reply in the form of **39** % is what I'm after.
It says **30** %
